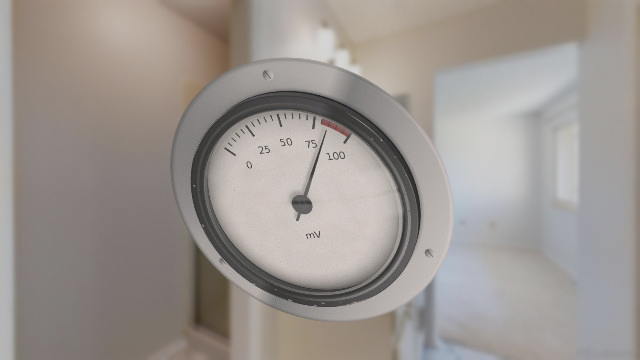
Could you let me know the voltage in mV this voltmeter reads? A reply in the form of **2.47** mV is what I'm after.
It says **85** mV
